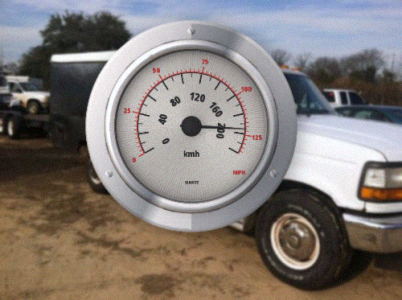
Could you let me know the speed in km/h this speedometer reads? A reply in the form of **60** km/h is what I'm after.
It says **195** km/h
